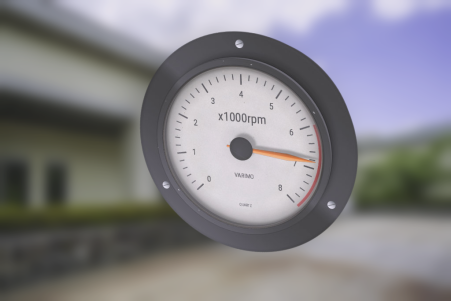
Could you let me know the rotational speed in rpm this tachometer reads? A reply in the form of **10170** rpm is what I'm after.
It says **6800** rpm
